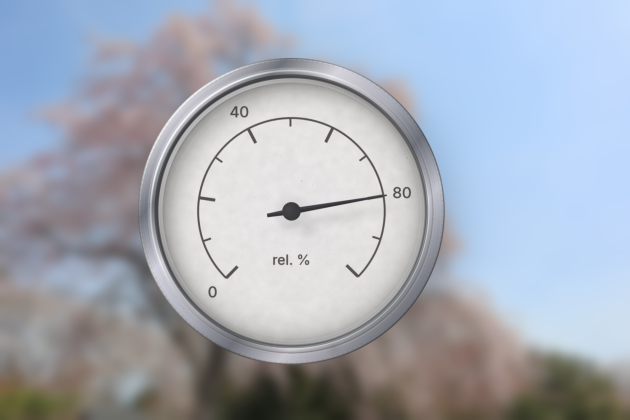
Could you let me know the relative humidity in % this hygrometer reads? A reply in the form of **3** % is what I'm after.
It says **80** %
